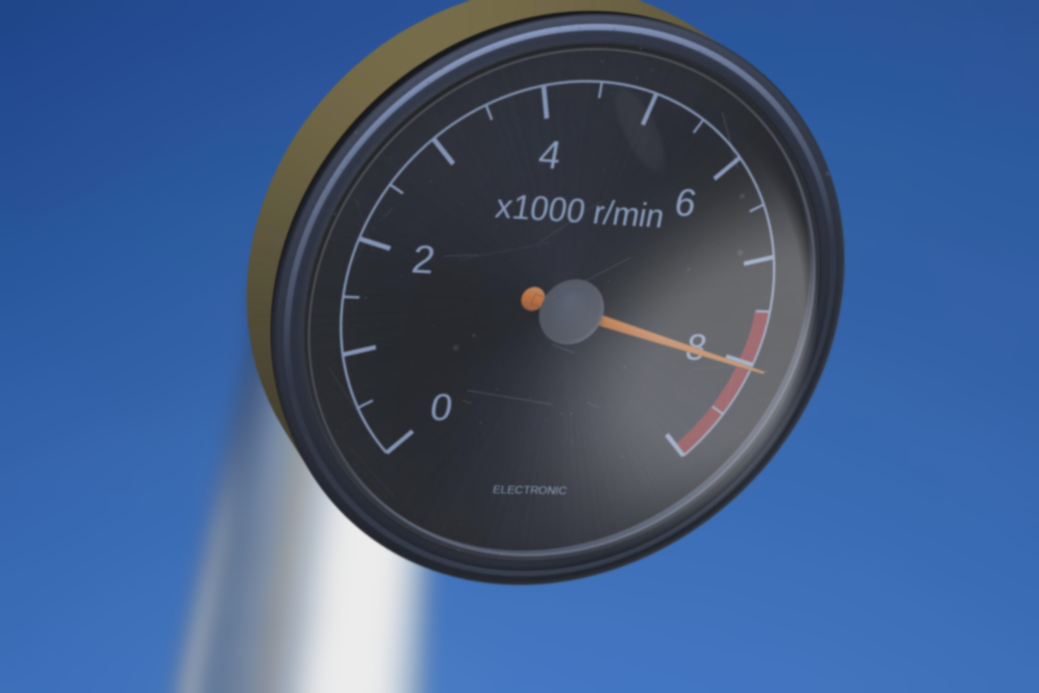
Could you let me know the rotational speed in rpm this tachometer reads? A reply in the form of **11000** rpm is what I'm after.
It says **8000** rpm
